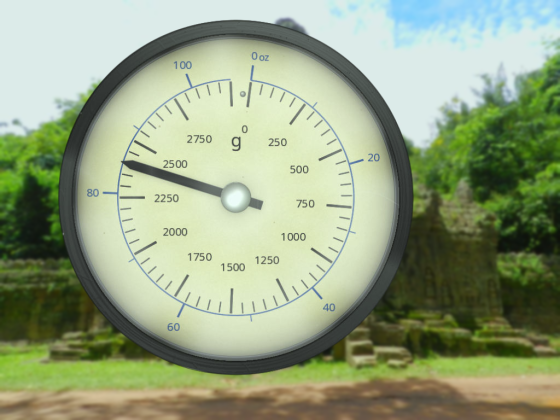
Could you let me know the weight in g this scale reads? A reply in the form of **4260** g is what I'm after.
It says **2400** g
